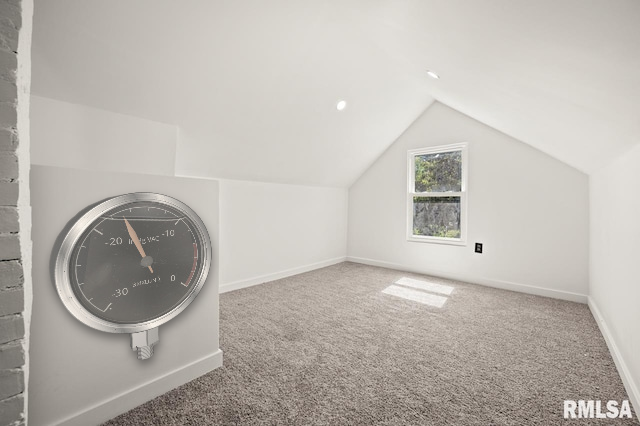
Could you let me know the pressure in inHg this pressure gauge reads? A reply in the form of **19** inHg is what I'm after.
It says **-17** inHg
